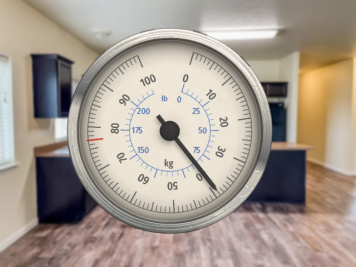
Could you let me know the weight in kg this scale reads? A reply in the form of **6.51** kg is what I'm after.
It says **39** kg
